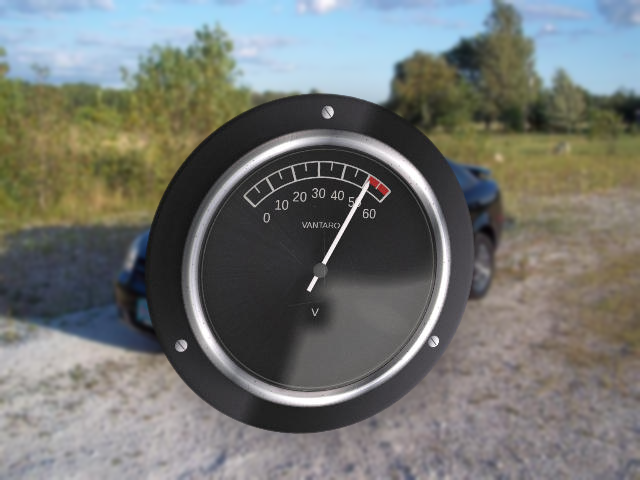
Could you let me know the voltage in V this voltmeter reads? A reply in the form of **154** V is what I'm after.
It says **50** V
